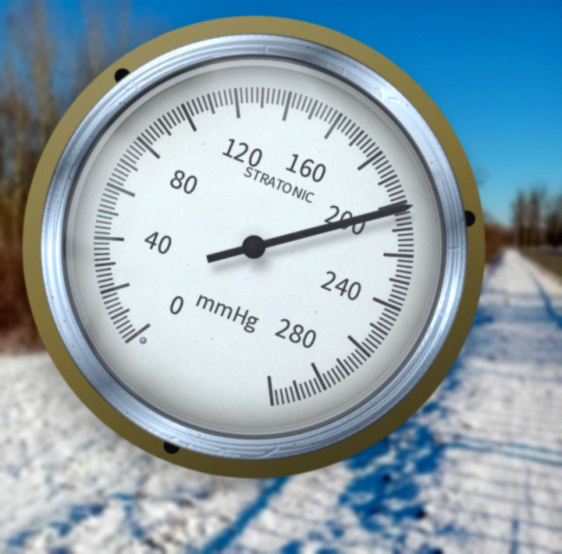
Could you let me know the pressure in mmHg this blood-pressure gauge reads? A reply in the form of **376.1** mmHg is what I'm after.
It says **202** mmHg
